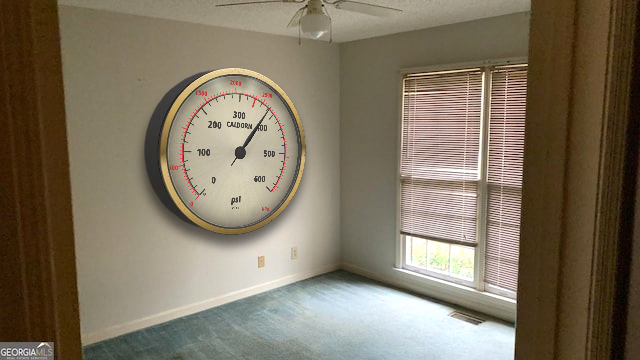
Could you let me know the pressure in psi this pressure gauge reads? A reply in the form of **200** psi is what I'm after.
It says **380** psi
